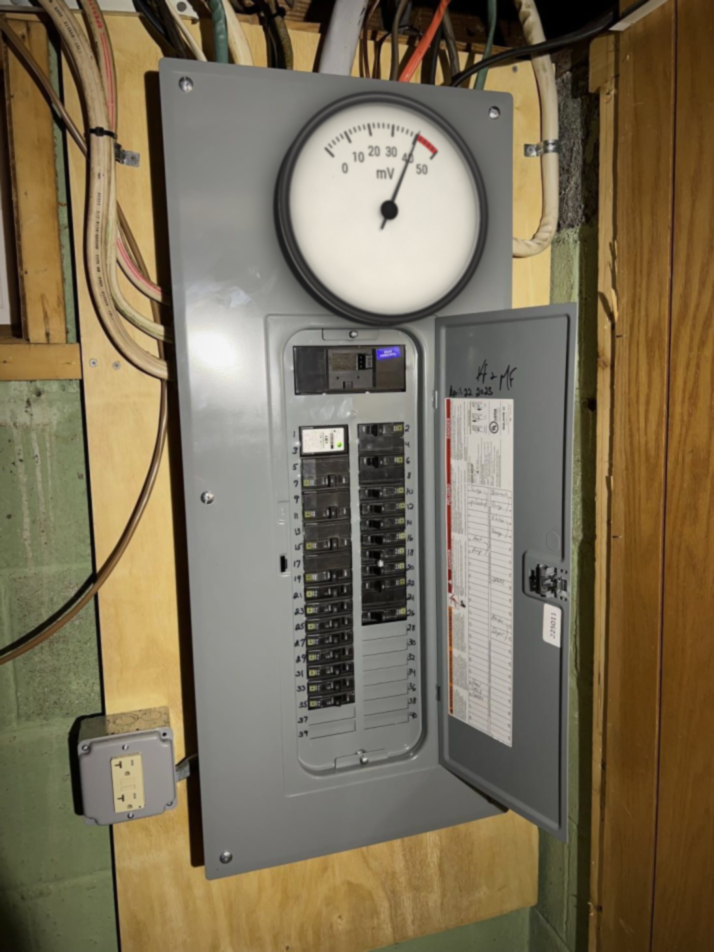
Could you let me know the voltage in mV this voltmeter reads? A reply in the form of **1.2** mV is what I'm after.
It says **40** mV
